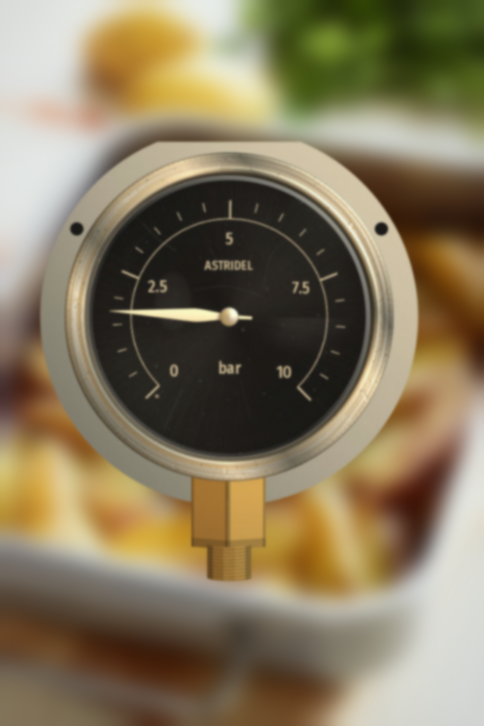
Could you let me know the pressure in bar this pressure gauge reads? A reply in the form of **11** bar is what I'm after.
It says **1.75** bar
